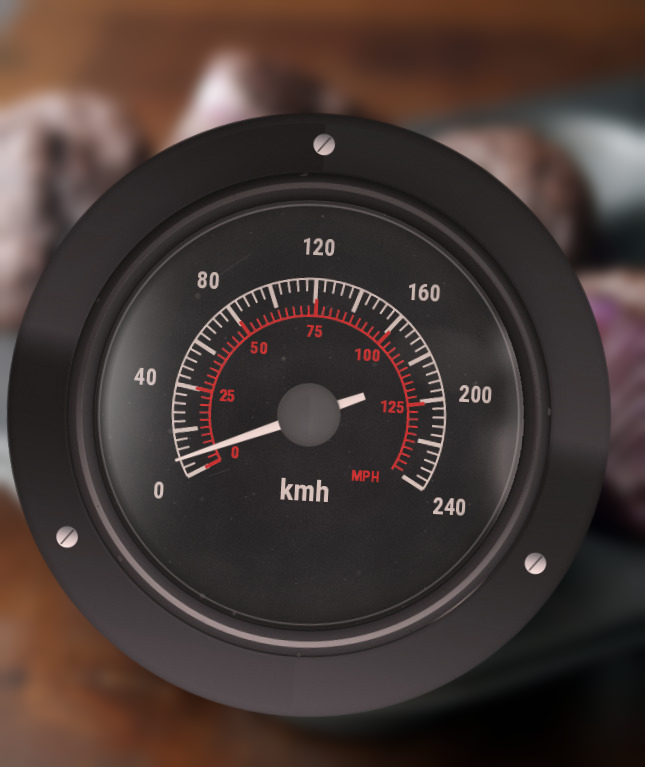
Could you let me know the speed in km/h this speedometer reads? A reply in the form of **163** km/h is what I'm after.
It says **8** km/h
